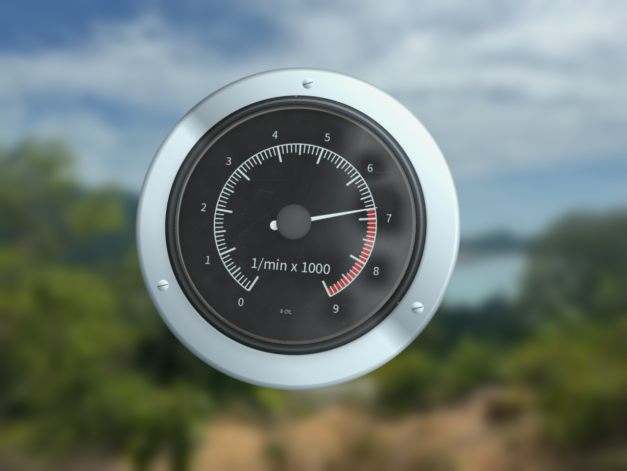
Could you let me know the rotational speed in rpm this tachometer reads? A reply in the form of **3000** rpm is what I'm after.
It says **6800** rpm
